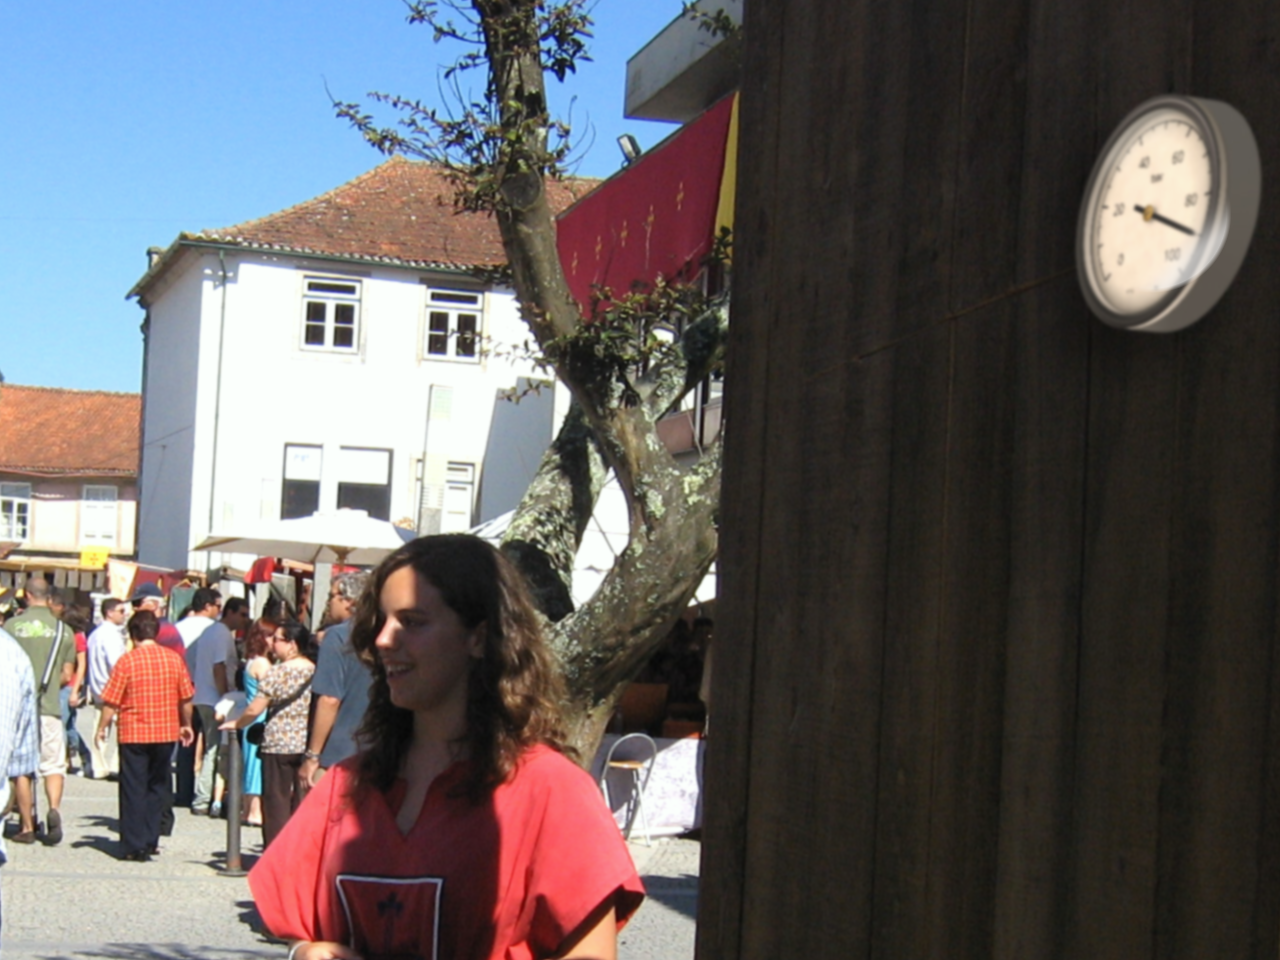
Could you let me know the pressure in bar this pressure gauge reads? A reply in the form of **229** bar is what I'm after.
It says **90** bar
